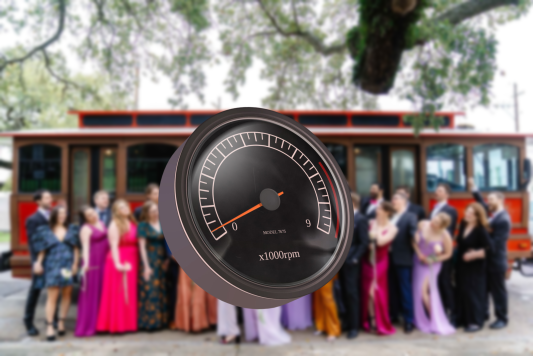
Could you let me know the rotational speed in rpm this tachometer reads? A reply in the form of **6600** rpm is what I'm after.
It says **250** rpm
